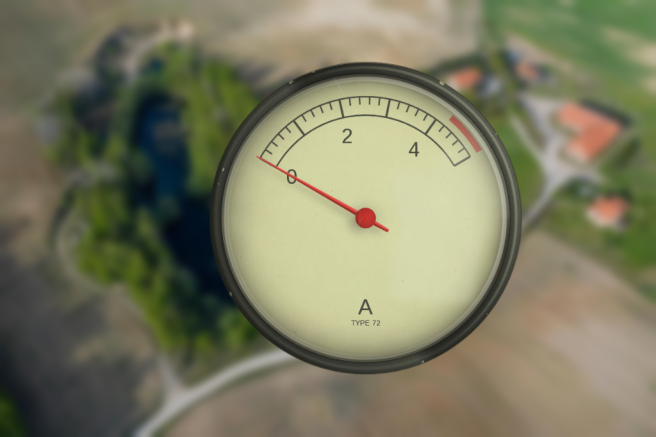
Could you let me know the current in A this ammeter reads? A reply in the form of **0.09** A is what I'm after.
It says **0** A
